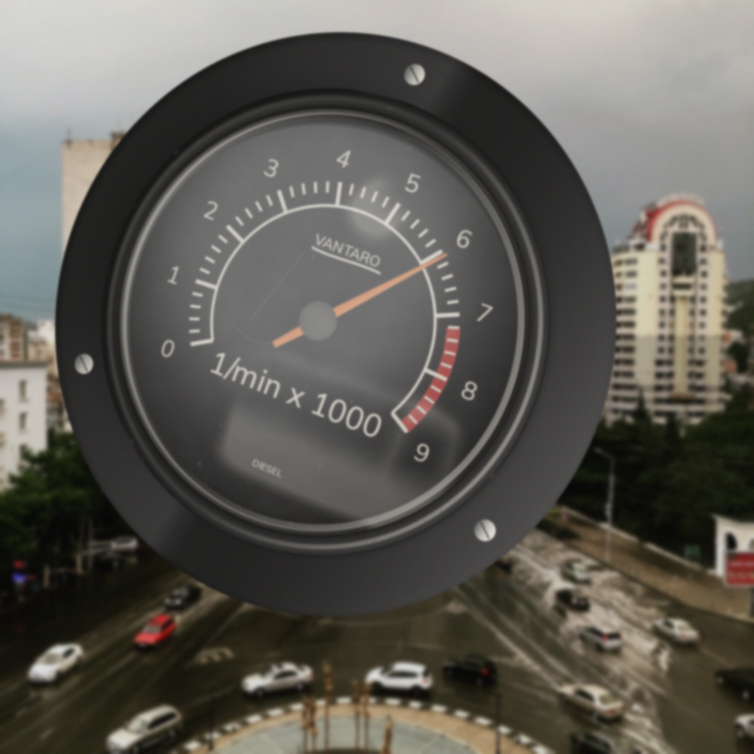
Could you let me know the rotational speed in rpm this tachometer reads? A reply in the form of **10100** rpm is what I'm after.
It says **6100** rpm
